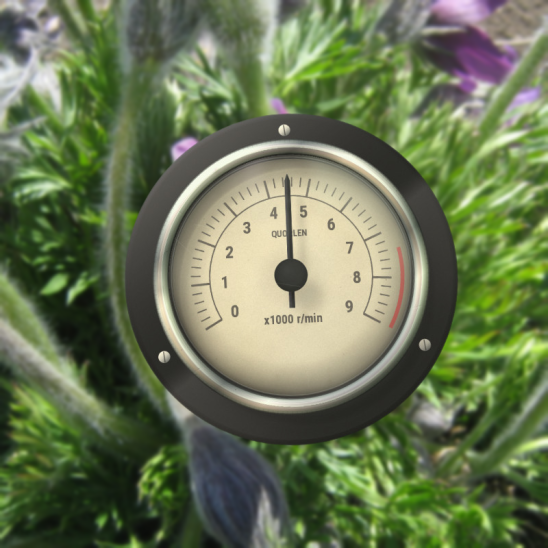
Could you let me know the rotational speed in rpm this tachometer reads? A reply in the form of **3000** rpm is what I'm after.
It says **4500** rpm
